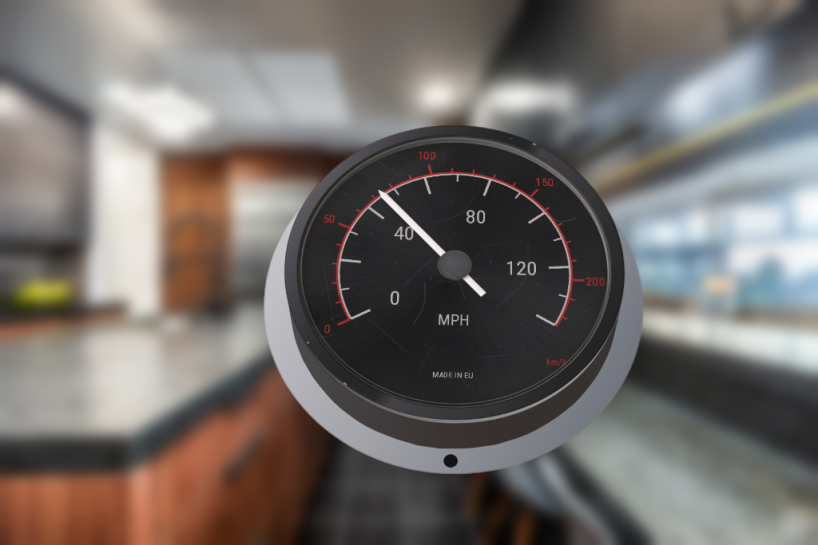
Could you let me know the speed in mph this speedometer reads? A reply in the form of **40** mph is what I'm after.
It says **45** mph
